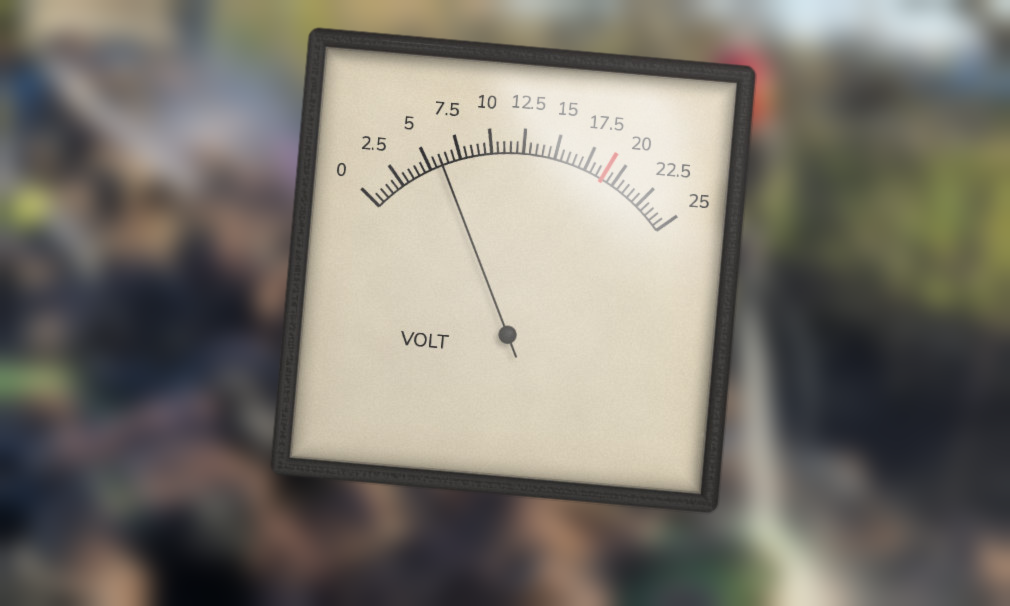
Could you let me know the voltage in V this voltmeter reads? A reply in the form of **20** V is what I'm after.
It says **6** V
